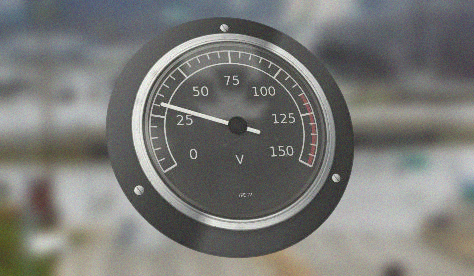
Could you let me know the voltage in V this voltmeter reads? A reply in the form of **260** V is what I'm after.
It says **30** V
